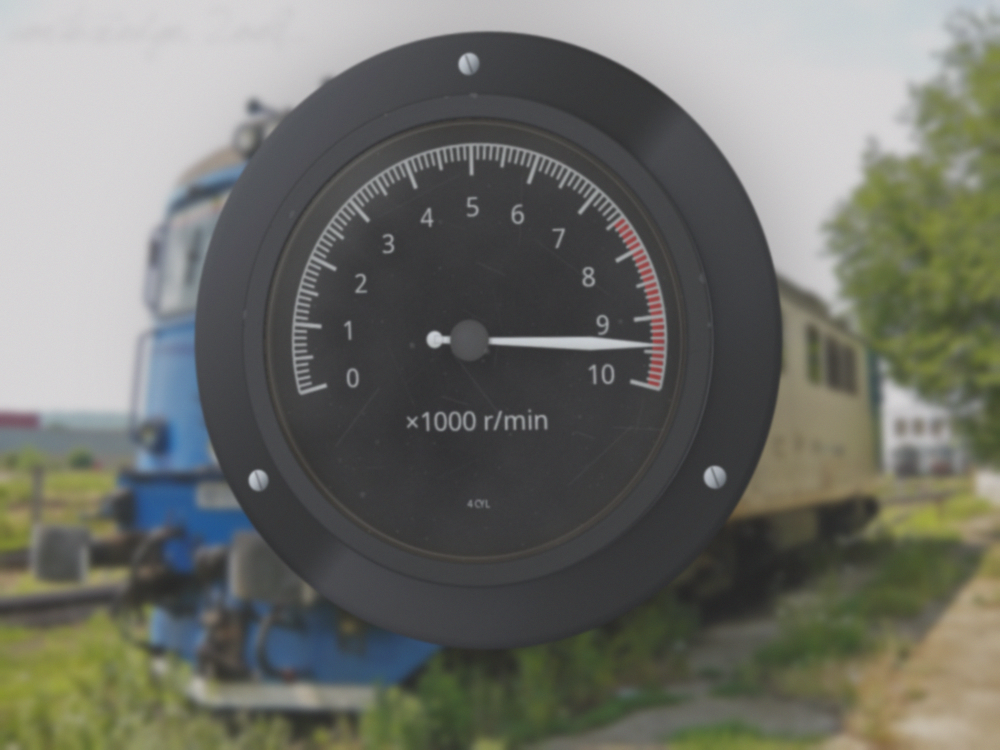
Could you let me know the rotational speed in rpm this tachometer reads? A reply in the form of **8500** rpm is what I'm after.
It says **9400** rpm
